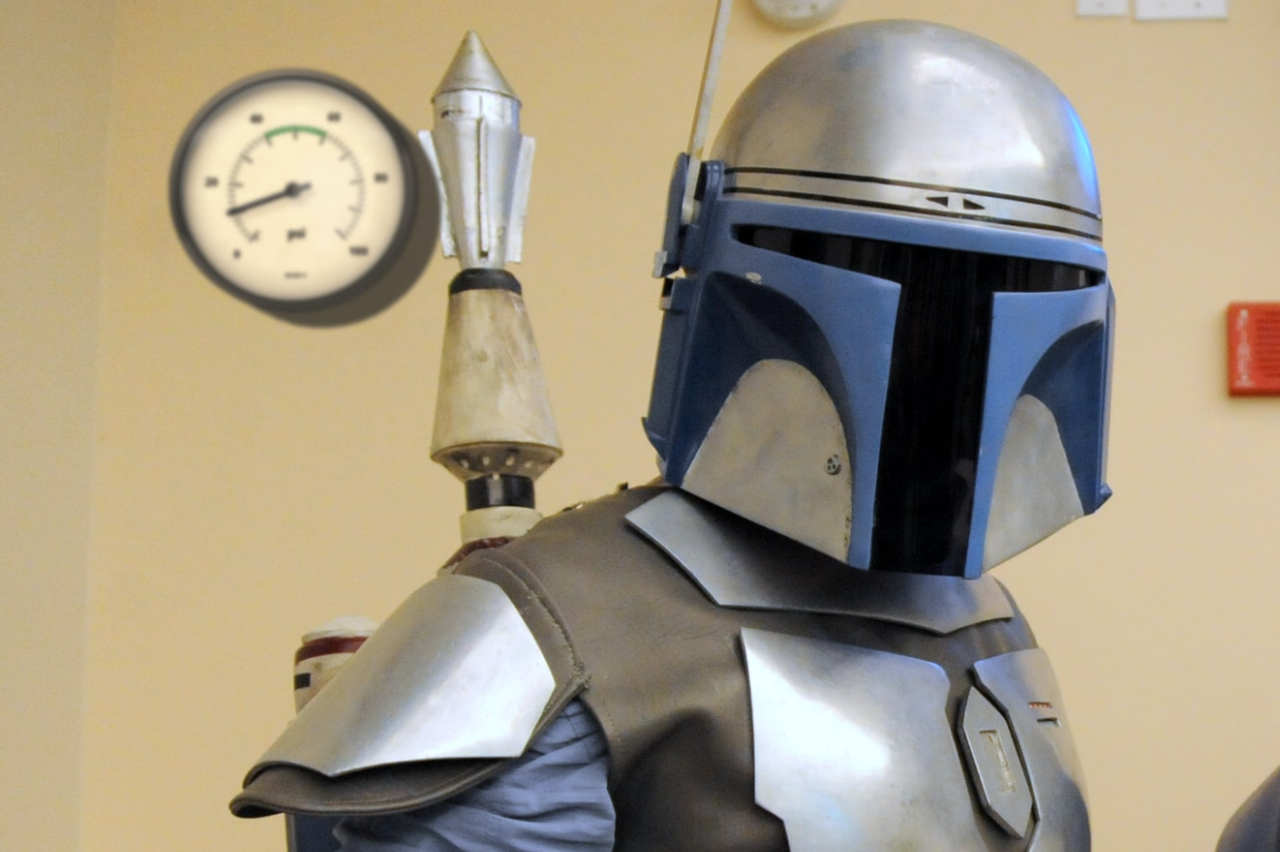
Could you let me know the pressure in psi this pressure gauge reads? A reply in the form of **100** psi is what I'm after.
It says **10** psi
